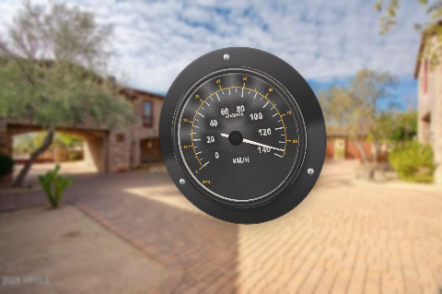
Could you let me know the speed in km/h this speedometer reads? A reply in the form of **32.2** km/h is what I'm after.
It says **135** km/h
